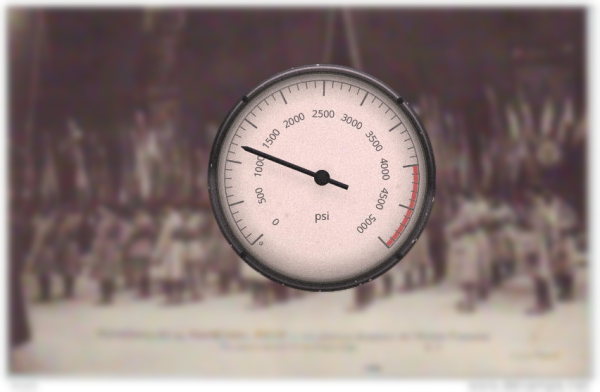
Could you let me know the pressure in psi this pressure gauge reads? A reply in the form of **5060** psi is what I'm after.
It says **1200** psi
